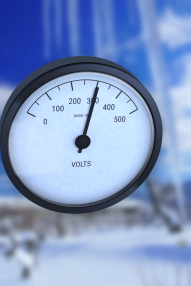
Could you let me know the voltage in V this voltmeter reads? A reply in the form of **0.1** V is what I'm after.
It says **300** V
